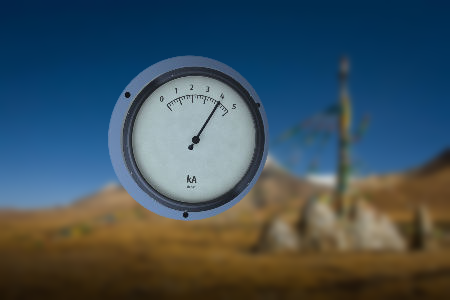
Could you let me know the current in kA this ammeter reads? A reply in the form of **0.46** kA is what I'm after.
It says **4** kA
